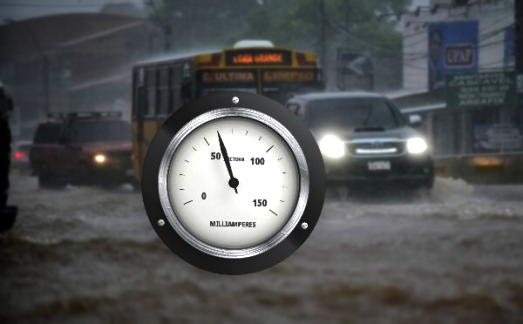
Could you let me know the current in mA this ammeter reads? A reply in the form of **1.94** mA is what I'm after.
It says **60** mA
